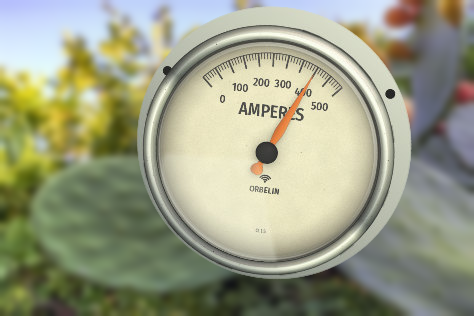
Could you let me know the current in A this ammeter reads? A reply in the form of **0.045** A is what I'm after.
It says **400** A
